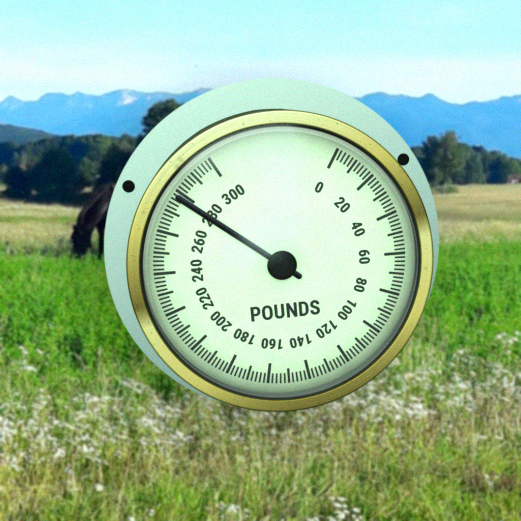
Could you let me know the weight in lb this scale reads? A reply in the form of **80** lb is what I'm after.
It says **278** lb
